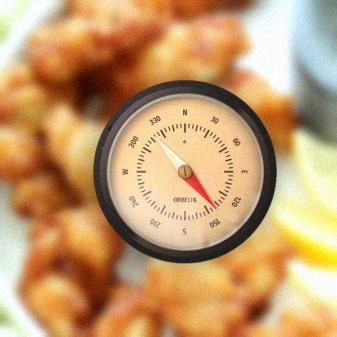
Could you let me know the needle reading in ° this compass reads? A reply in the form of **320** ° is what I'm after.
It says **140** °
